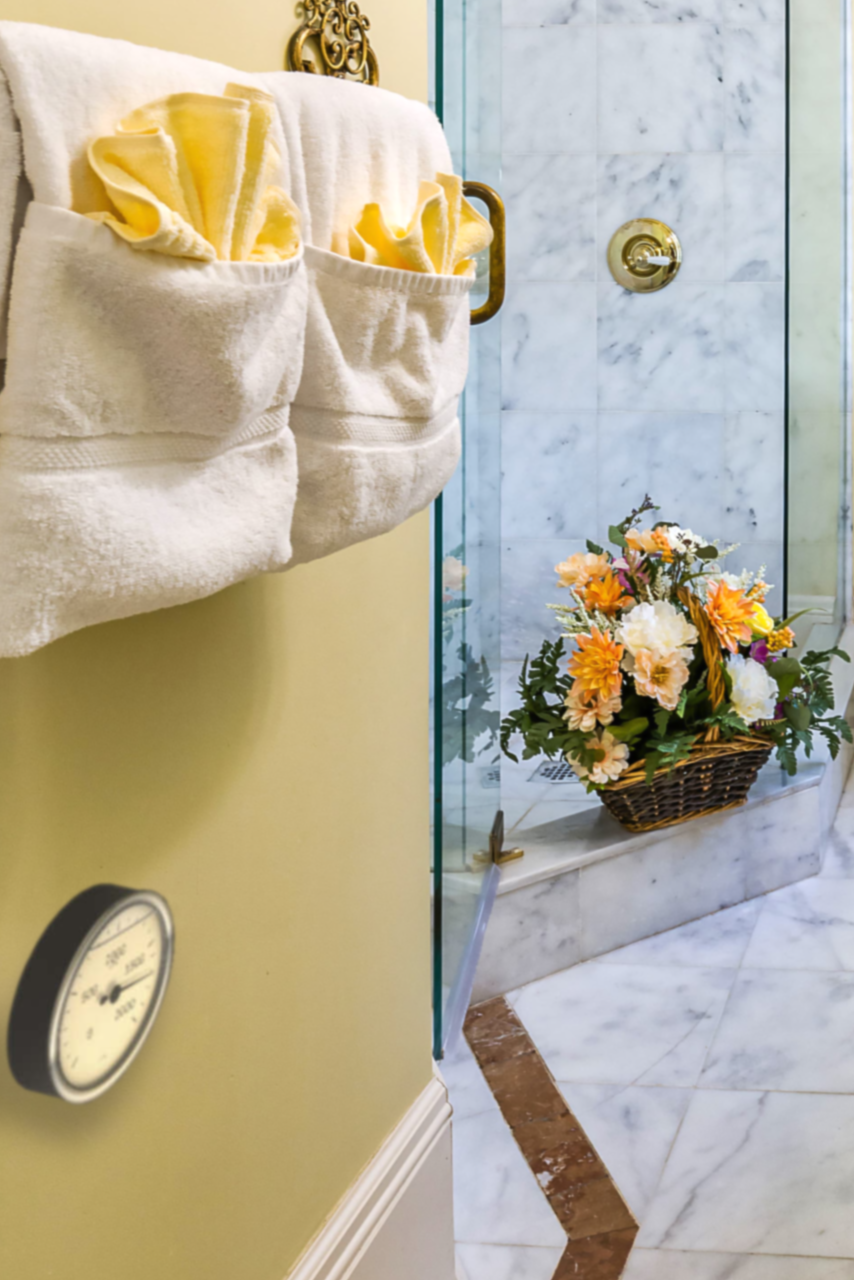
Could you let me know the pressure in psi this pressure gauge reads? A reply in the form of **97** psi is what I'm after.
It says **1700** psi
